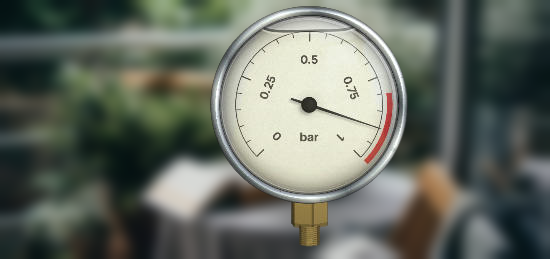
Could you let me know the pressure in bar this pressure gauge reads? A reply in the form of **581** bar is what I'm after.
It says **0.9** bar
